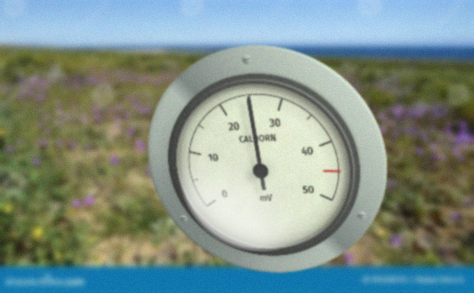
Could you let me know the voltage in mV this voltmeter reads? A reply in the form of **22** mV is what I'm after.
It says **25** mV
